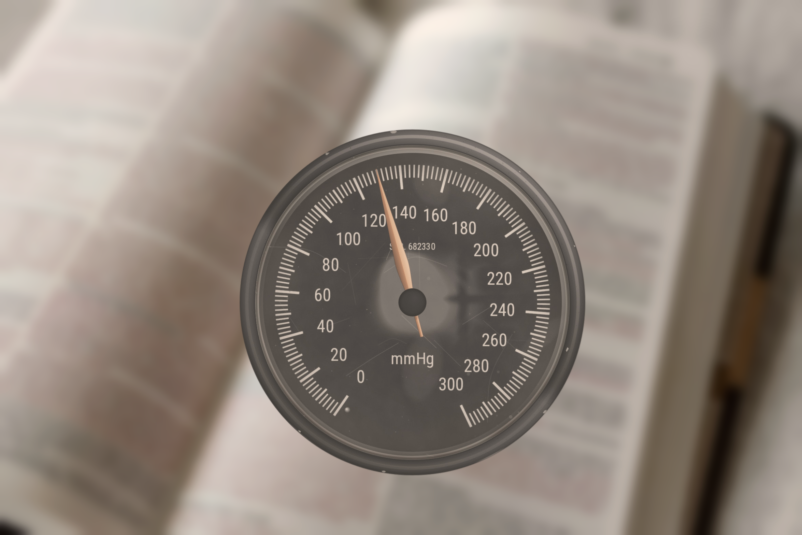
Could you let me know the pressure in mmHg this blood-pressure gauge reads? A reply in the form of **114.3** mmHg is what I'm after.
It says **130** mmHg
